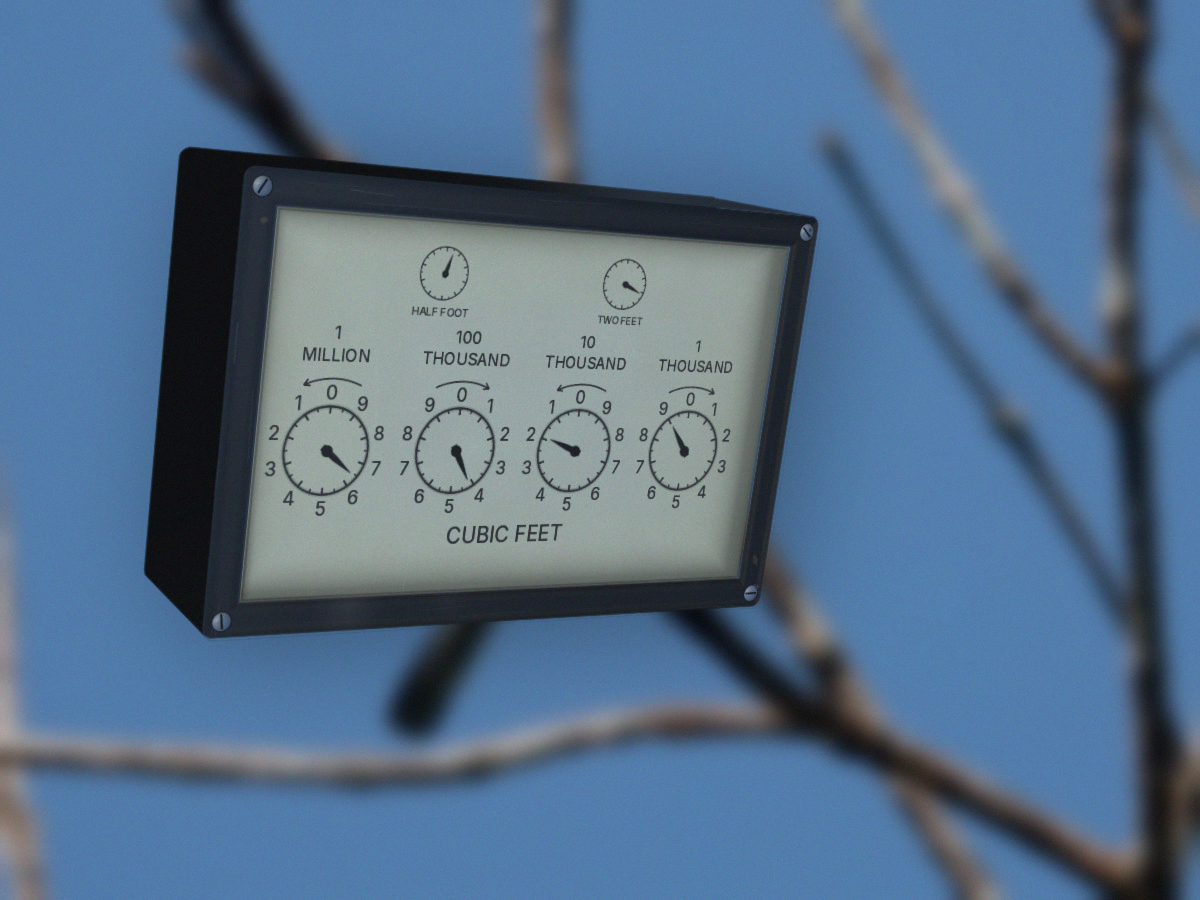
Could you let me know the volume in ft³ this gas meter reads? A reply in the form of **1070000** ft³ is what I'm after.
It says **641900** ft³
